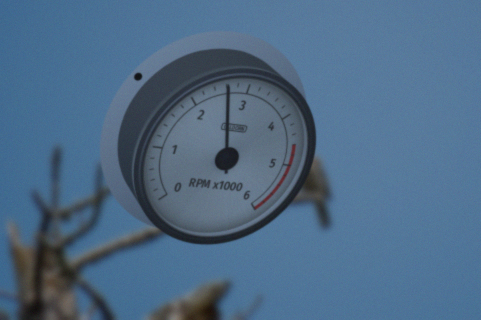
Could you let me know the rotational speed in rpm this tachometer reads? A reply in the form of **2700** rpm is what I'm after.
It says **2600** rpm
